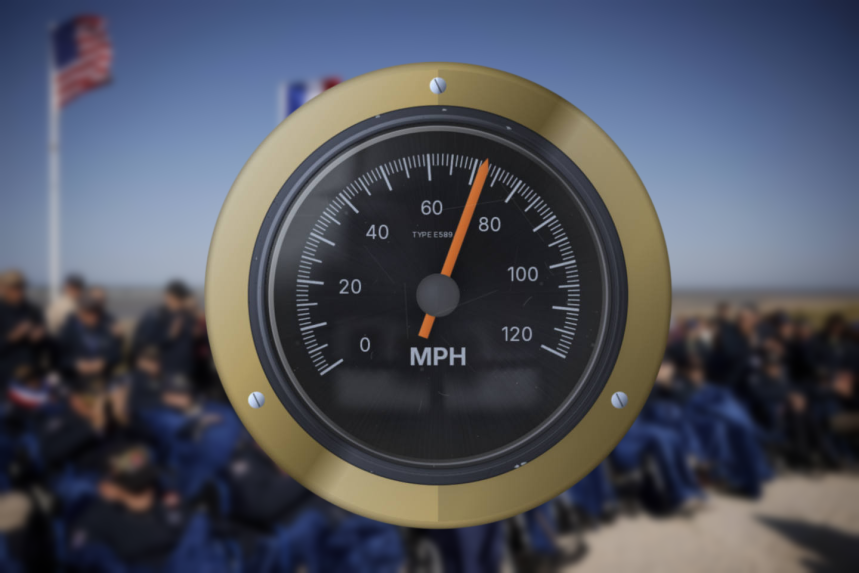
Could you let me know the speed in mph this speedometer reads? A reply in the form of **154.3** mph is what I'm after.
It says **72** mph
